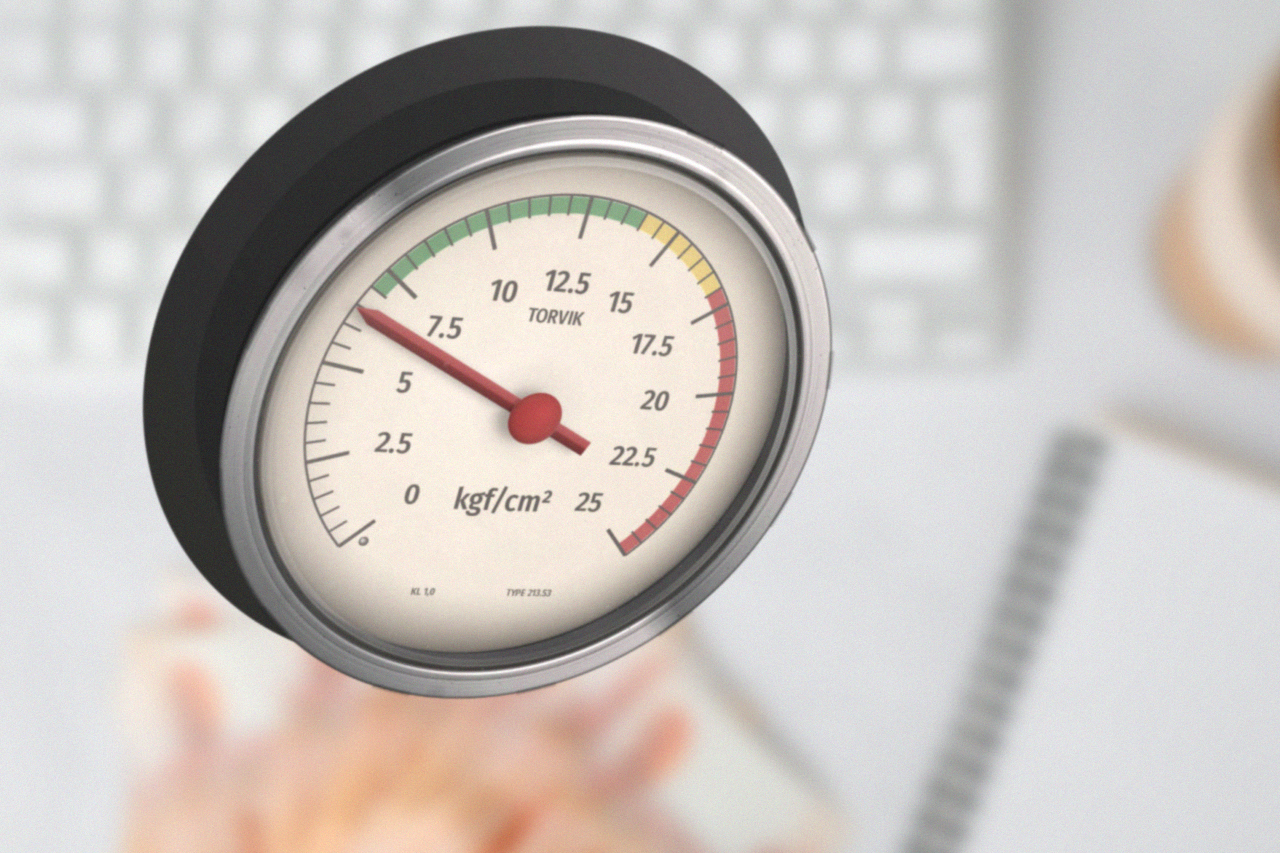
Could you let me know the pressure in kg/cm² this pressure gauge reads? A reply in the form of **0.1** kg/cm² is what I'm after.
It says **6.5** kg/cm²
